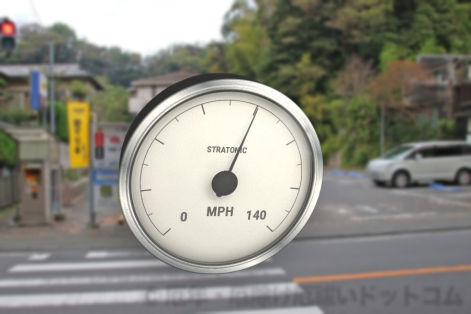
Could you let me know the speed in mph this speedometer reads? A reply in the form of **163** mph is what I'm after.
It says **80** mph
